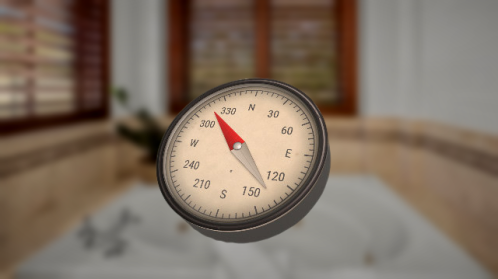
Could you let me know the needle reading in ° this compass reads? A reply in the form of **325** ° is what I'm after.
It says **315** °
